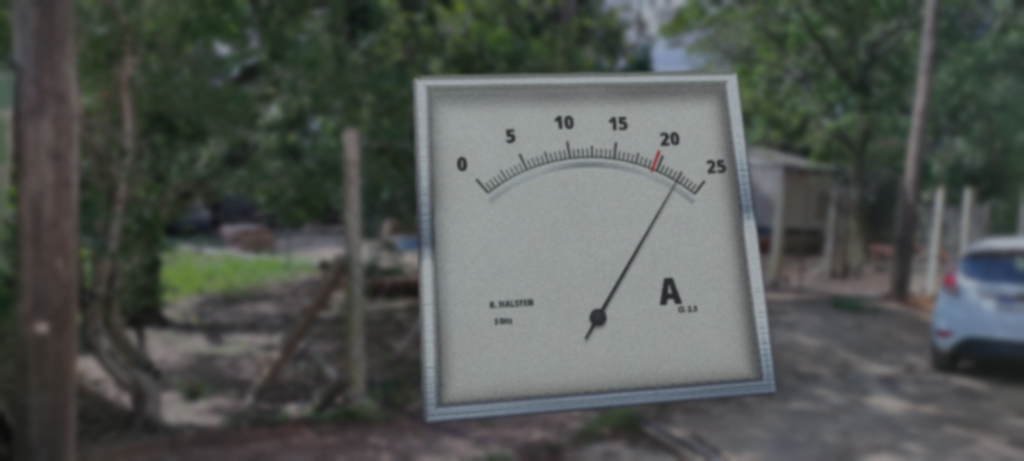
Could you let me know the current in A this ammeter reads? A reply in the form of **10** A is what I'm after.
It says **22.5** A
